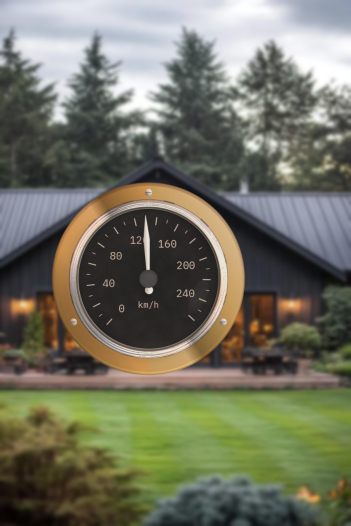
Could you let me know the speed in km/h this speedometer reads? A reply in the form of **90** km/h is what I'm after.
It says **130** km/h
